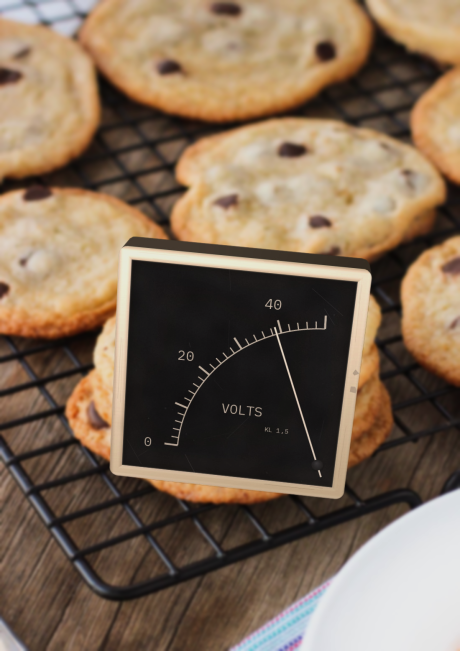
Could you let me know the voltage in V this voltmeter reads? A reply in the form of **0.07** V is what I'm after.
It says **39** V
